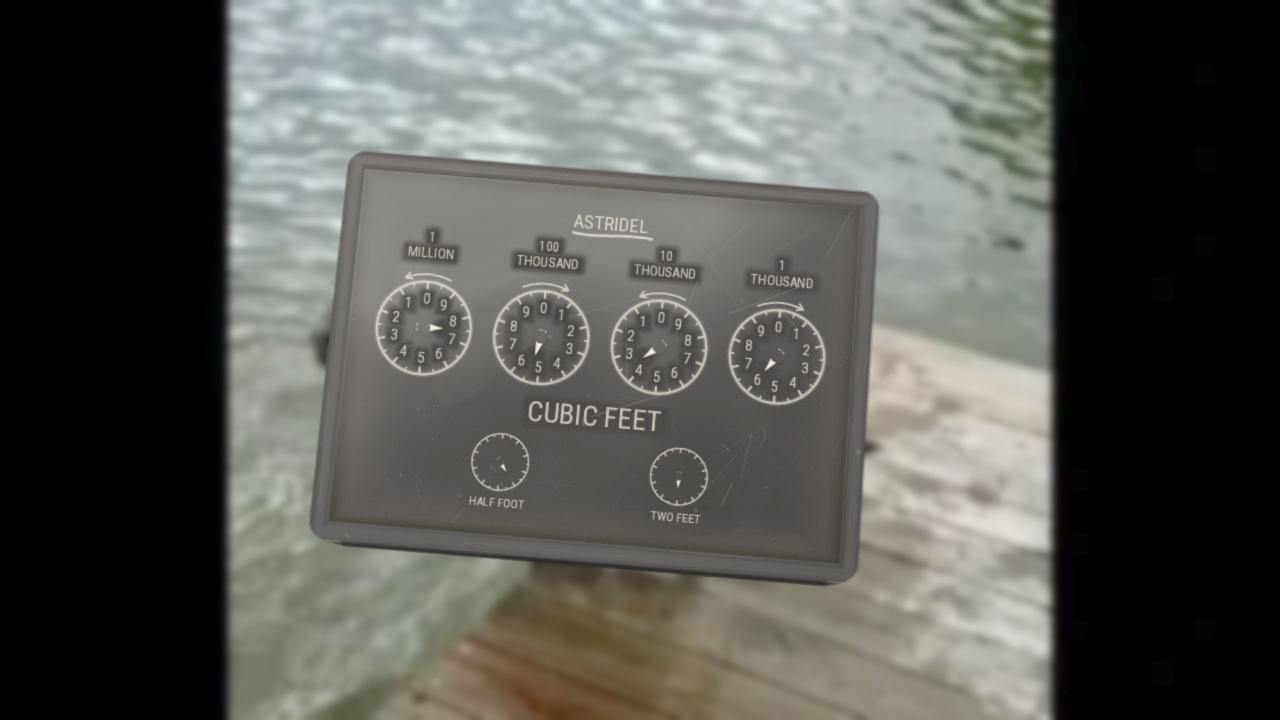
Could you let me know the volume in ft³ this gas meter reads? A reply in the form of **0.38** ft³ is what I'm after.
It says **753600** ft³
